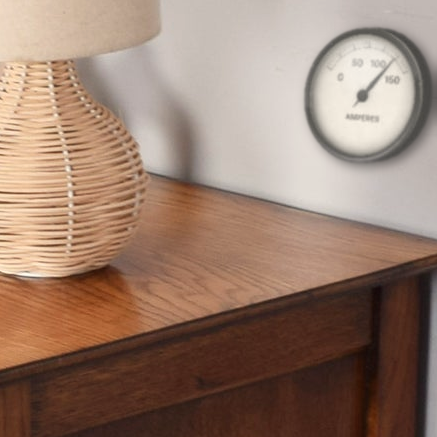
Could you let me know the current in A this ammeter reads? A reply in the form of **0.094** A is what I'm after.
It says **125** A
